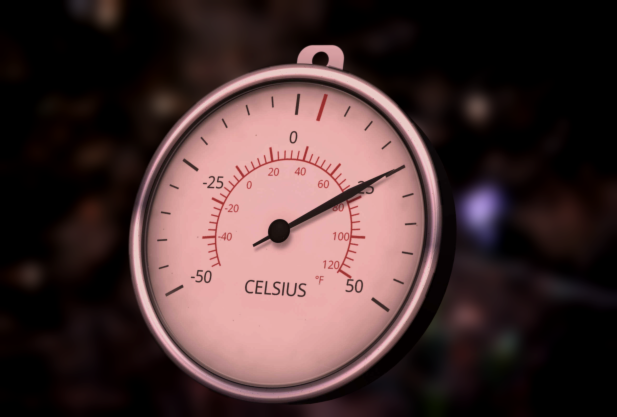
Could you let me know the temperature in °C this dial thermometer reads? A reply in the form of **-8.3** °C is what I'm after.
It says **25** °C
